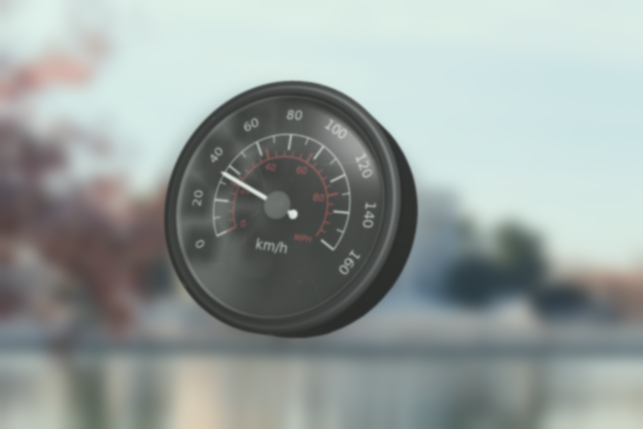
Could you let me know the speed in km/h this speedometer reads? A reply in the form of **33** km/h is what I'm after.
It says **35** km/h
